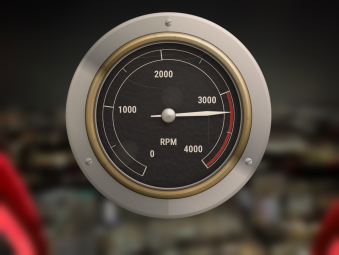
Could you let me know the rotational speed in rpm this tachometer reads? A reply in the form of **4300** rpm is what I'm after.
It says **3250** rpm
